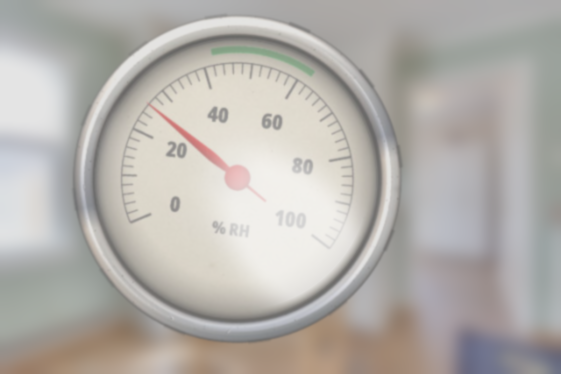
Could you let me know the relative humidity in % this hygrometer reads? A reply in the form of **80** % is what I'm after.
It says **26** %
